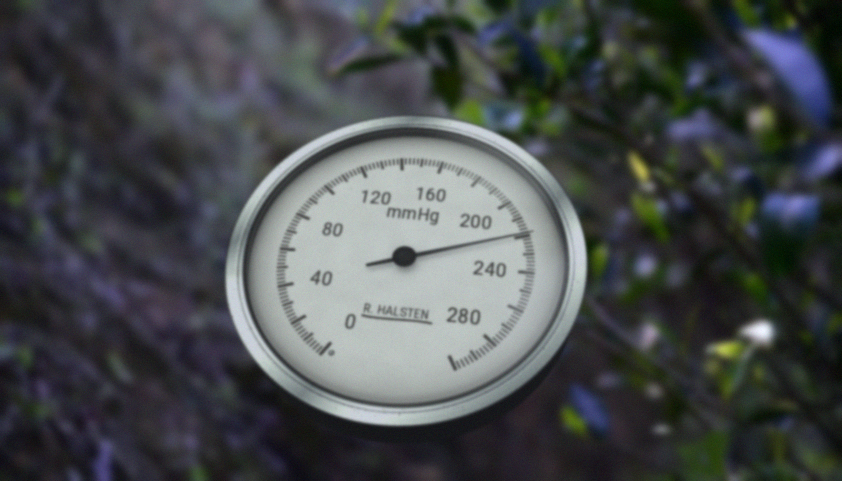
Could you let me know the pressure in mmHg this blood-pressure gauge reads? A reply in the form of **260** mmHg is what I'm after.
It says **220** mmHg
